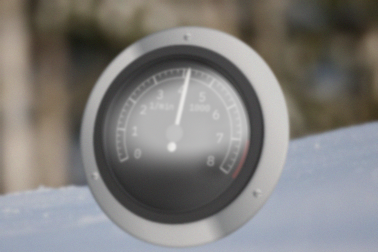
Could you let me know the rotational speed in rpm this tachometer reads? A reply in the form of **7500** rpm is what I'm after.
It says **4200** rpm
